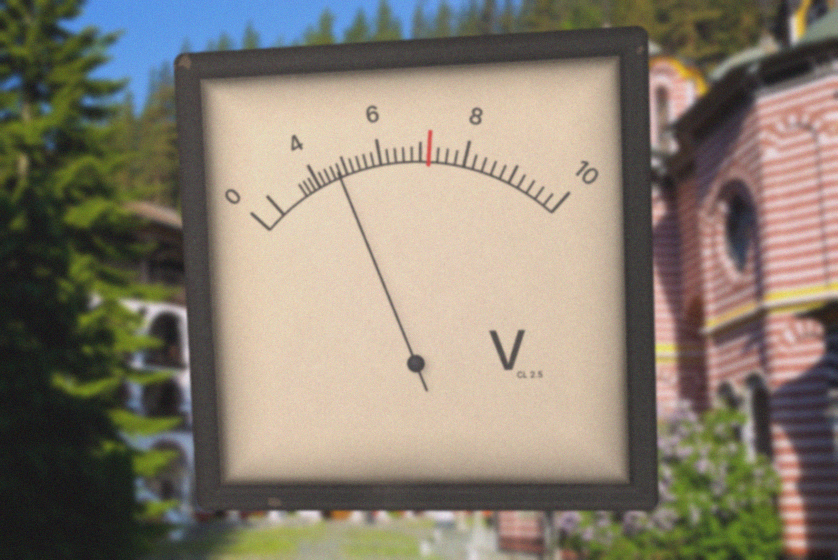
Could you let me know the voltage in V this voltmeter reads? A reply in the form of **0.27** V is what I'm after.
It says **4.8** V
